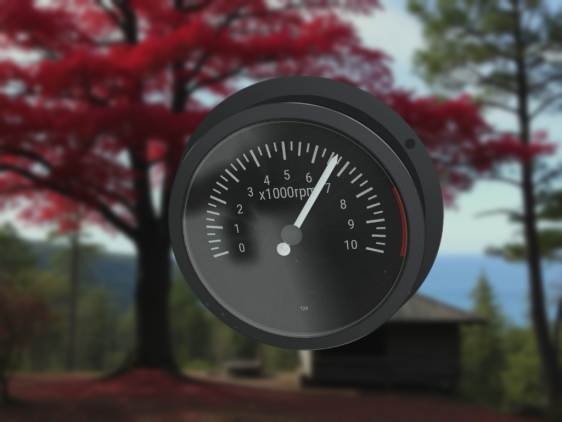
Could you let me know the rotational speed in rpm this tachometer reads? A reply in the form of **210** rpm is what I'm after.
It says **6625** rpm
